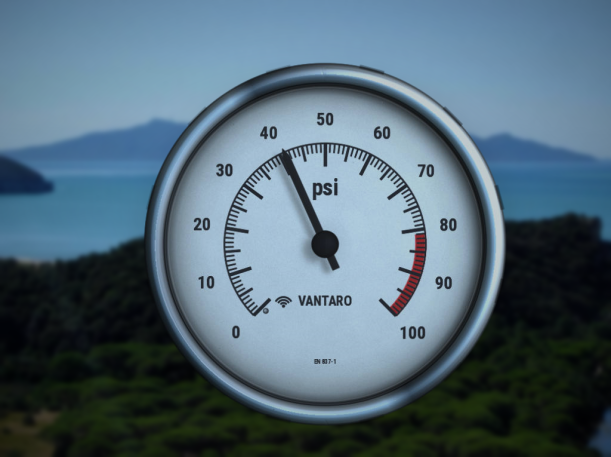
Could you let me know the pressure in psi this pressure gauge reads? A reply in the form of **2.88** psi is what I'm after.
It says **41** psi
